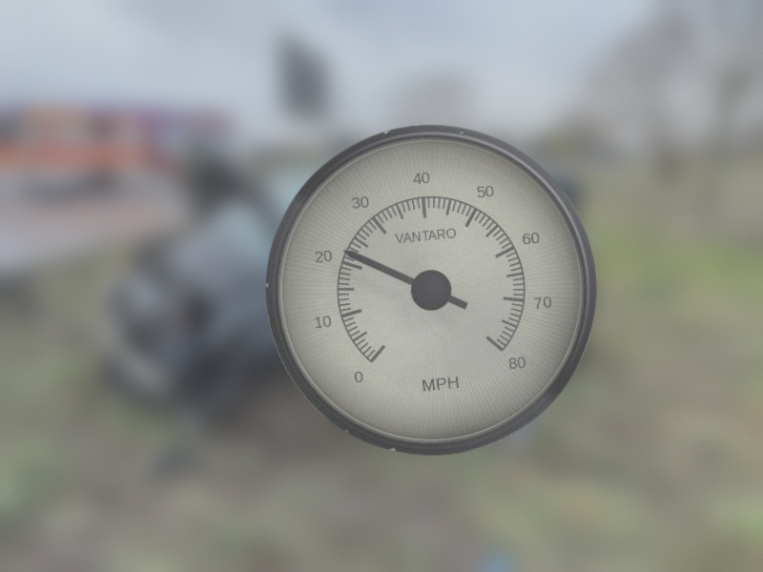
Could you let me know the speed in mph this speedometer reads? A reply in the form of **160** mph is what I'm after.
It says **22** mph
